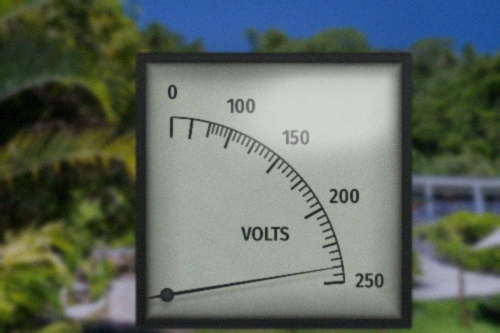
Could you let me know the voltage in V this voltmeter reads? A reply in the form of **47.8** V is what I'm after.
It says **240** V
